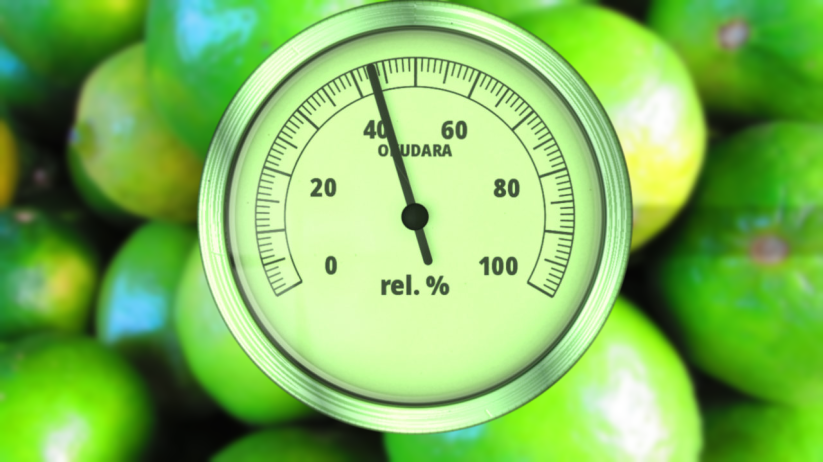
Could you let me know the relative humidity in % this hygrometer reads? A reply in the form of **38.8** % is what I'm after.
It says **43** %
